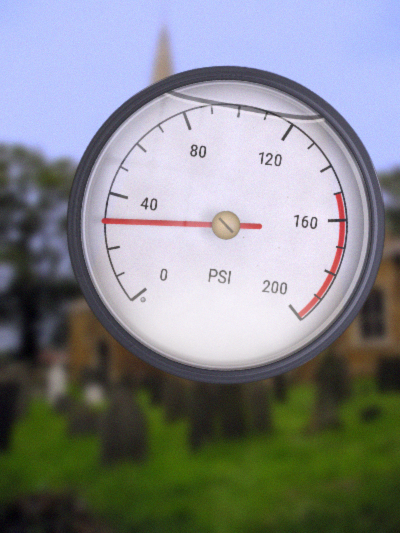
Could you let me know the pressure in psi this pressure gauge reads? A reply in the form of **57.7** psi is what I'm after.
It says **30** psi
